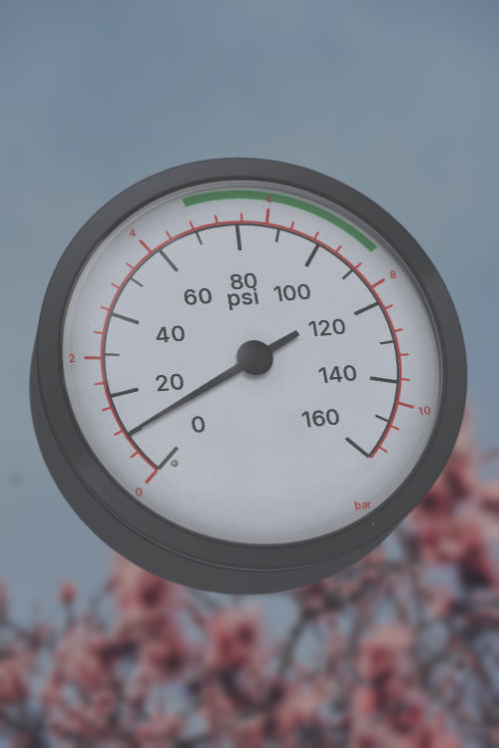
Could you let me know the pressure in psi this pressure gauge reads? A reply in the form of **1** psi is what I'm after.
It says **10** psi
